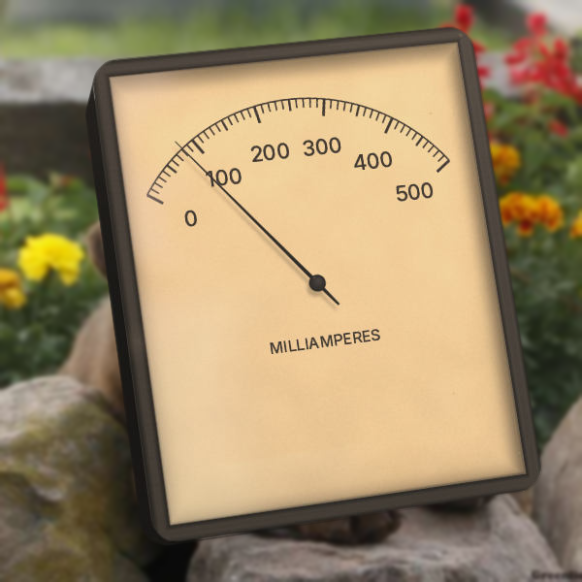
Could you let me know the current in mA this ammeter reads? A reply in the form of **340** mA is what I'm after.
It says **80** mA
